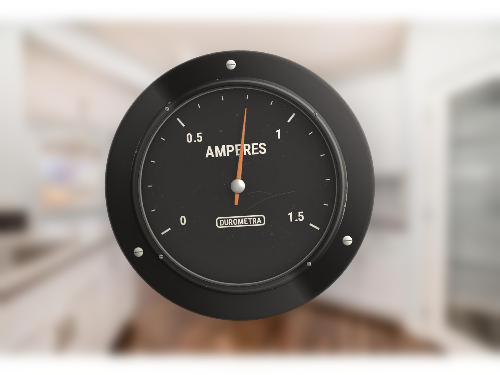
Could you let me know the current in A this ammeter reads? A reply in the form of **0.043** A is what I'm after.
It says **0.8** A
